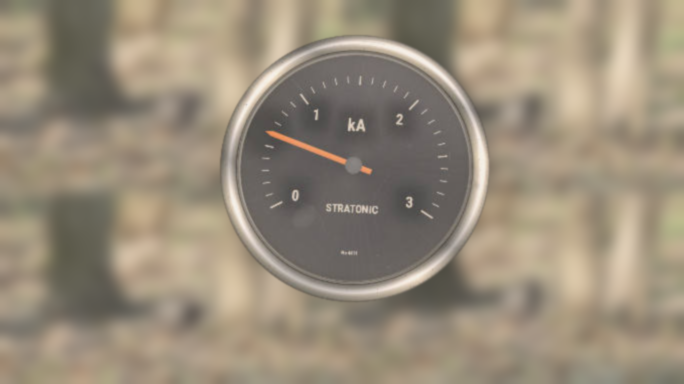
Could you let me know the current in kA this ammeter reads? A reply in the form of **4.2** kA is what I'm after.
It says **0.6** kA
